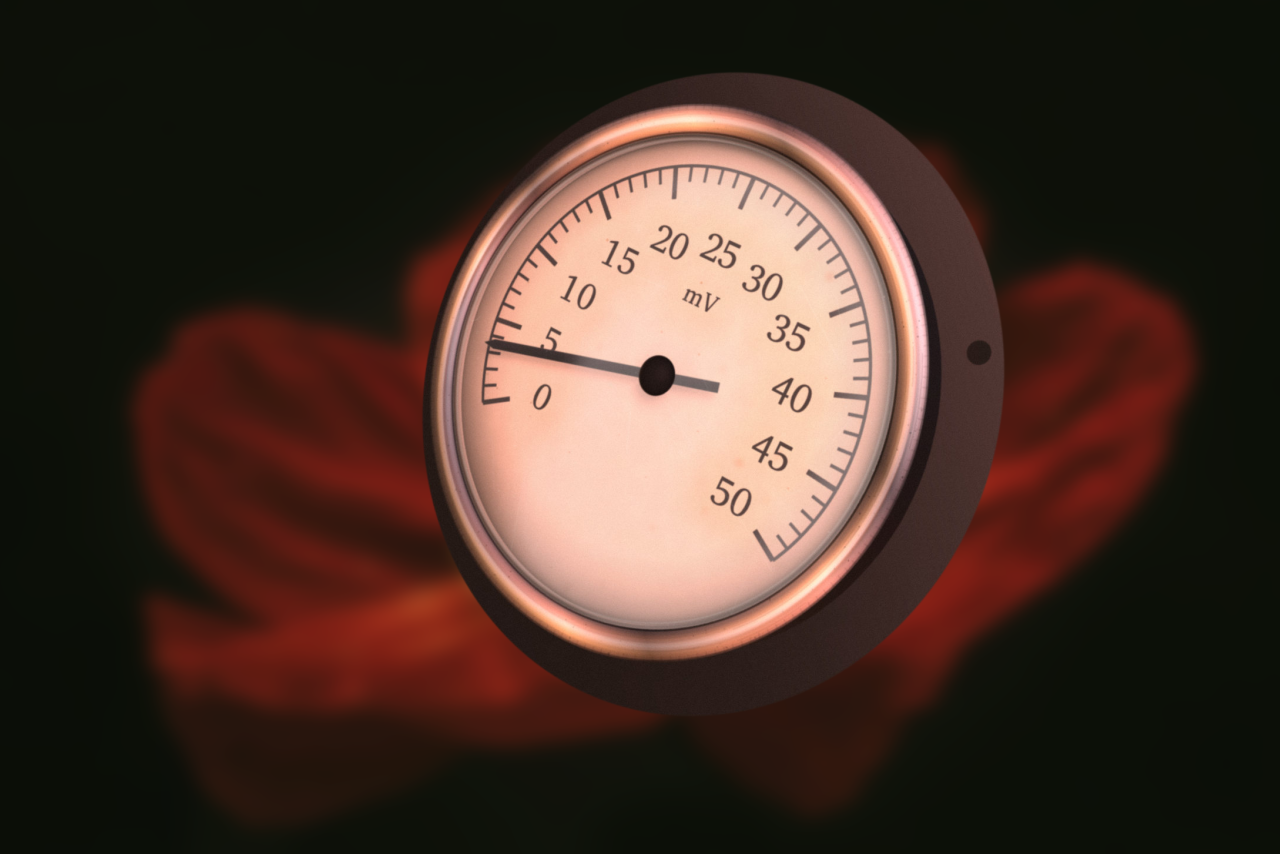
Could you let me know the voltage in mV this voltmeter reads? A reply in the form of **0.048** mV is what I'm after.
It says **3.5** mV
